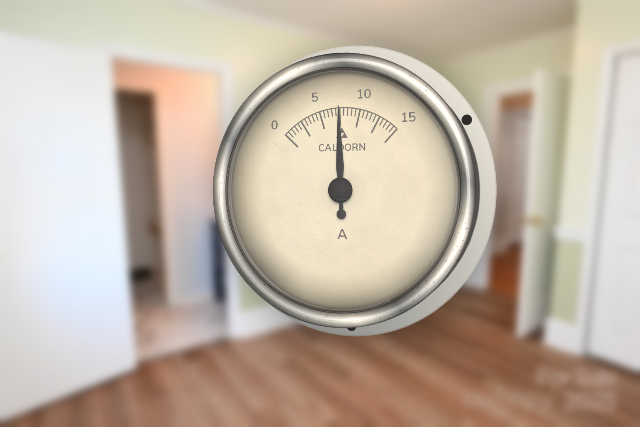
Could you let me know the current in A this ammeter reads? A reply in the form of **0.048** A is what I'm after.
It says **7.5** A
